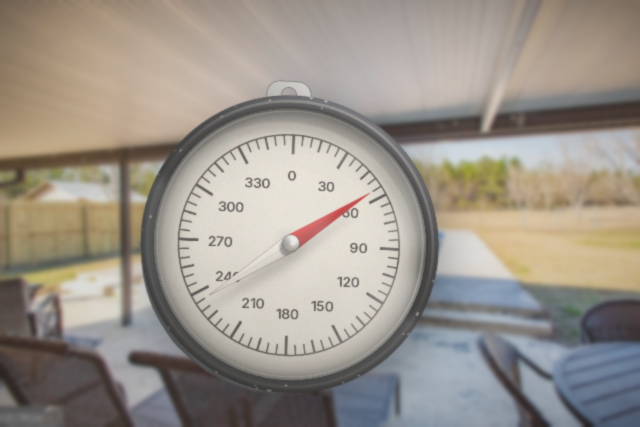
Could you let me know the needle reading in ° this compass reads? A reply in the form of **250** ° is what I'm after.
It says **55** °
